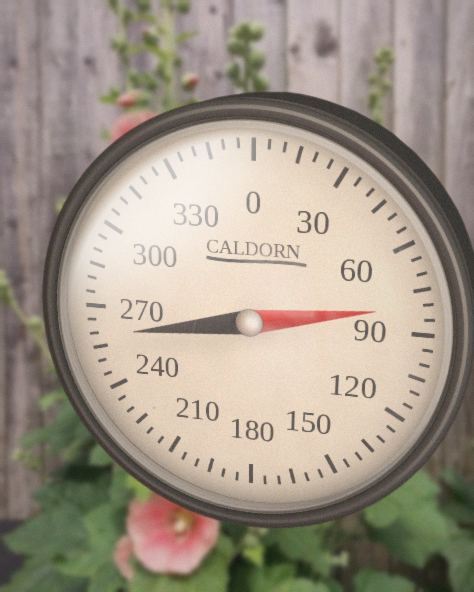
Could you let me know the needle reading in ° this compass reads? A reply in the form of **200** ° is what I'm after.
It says **80** °
